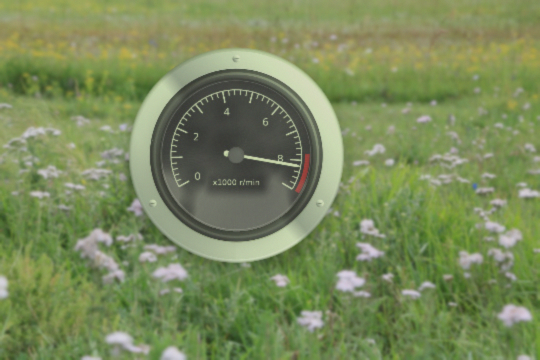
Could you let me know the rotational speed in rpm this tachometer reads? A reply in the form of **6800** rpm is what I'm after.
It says **8200** rpm
